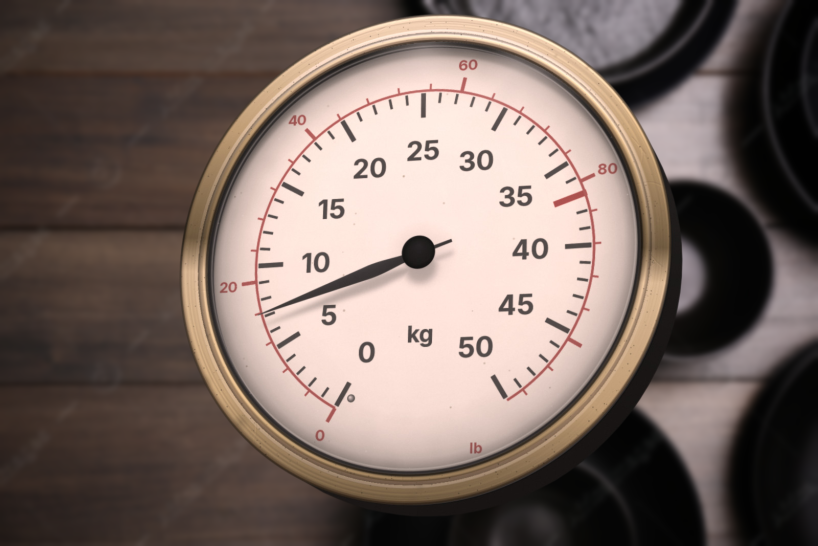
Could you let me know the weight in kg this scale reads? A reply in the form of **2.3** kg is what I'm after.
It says **7** kg
